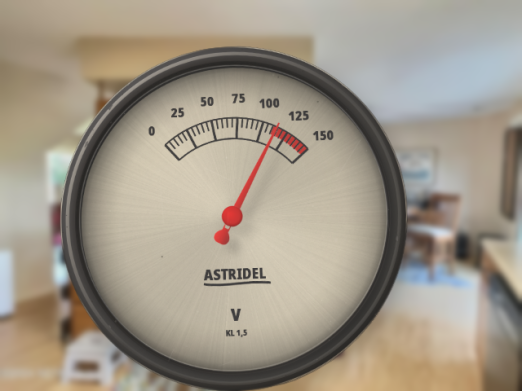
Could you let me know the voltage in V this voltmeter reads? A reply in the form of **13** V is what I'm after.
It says **115** V
